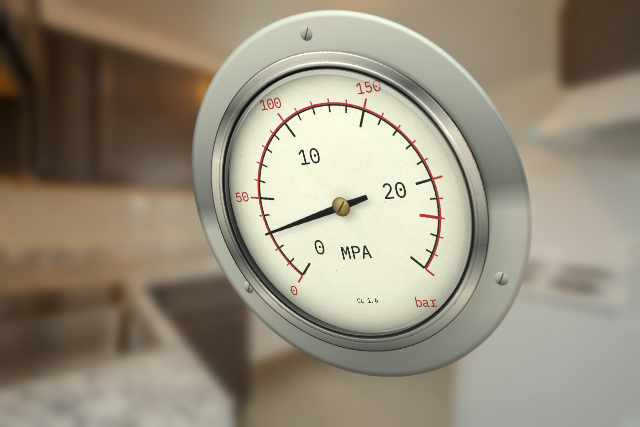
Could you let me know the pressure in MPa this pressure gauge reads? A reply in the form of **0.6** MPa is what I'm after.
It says **3** MPa
